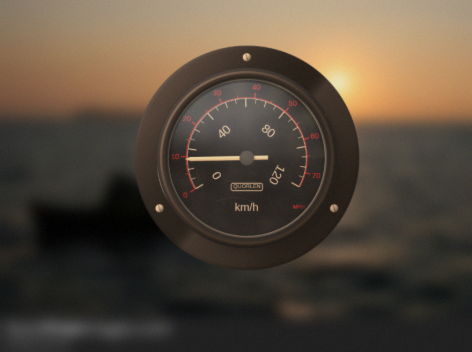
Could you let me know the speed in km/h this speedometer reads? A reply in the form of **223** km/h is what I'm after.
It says **15** km/h
